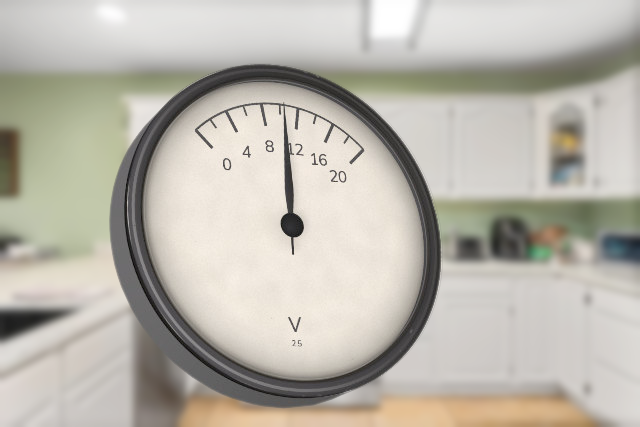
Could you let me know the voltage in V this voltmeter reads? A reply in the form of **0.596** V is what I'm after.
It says **10** V
